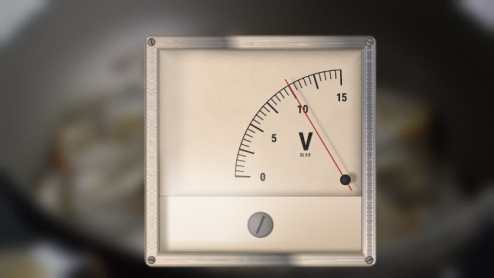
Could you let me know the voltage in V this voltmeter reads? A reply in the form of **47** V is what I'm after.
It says **10** V
